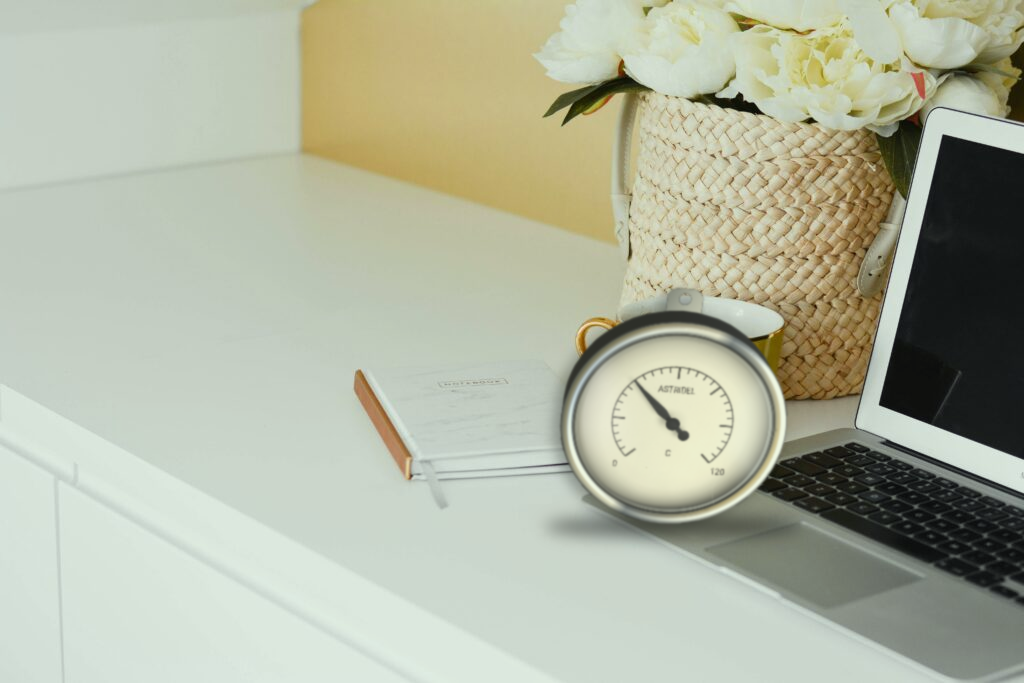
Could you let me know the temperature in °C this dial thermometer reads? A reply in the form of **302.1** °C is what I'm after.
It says **40** °C
